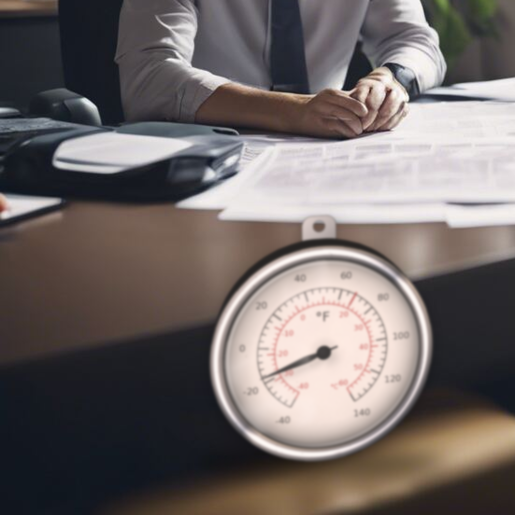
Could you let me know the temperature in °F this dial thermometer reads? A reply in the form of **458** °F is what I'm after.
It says **-16** °F
